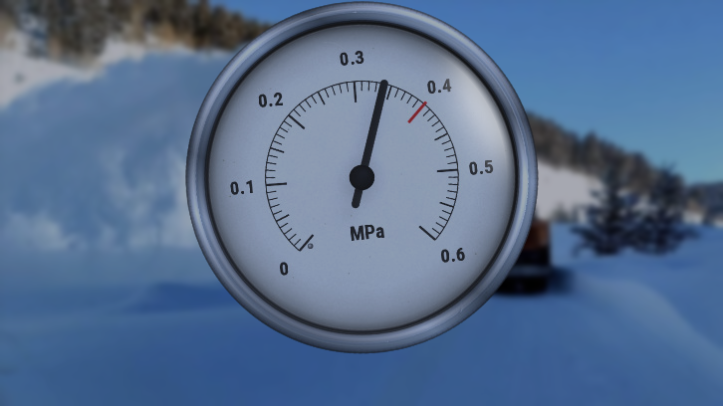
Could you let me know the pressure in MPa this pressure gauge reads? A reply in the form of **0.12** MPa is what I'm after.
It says **0.34** MPa
